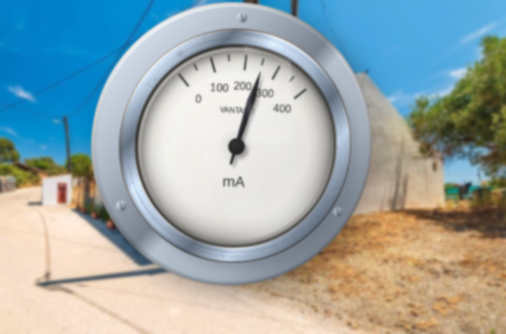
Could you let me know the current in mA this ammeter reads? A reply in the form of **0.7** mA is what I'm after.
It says **250** mA
